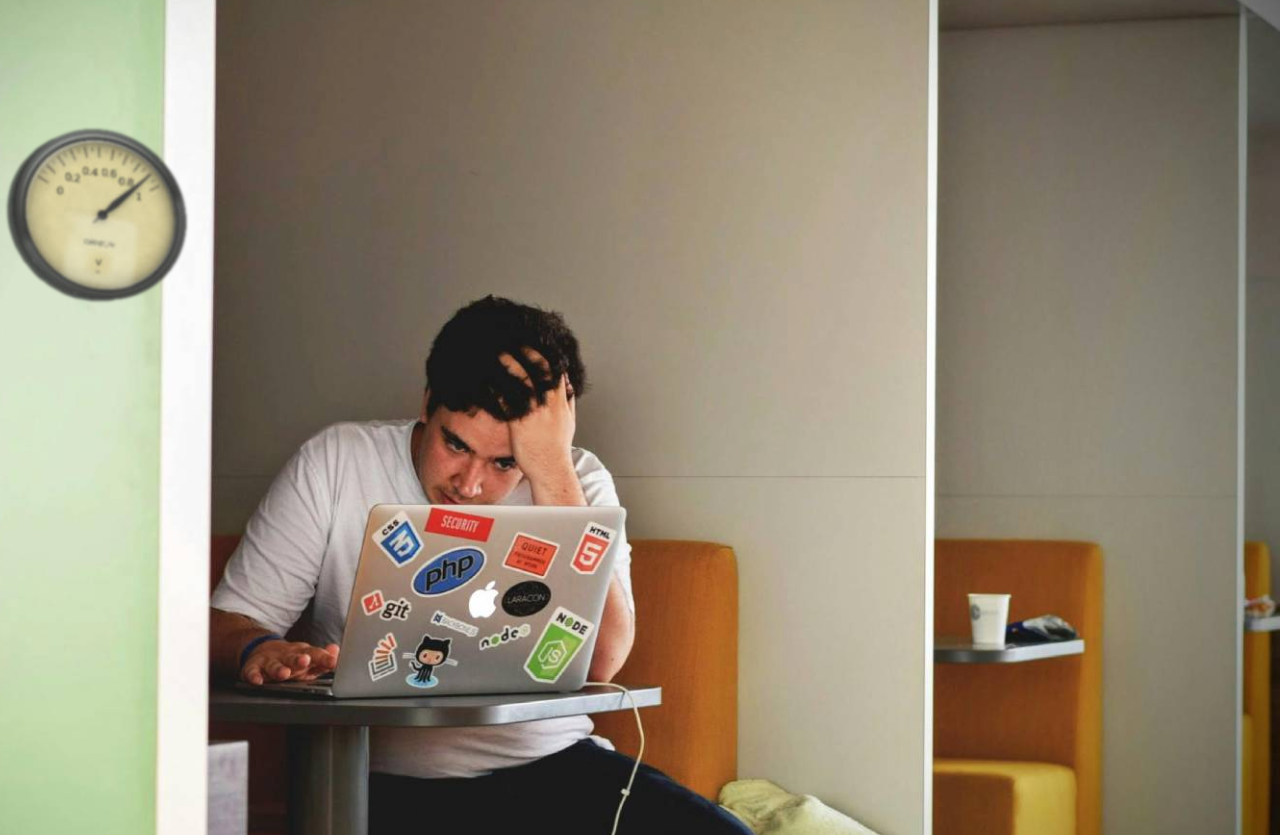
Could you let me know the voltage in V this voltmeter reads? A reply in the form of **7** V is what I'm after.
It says **0.9** V
